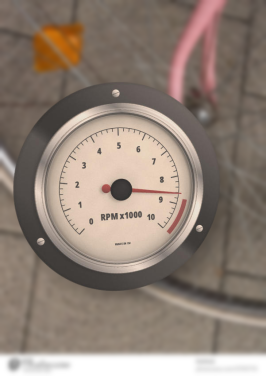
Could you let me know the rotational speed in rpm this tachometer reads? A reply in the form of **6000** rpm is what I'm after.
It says **8600** rpm
